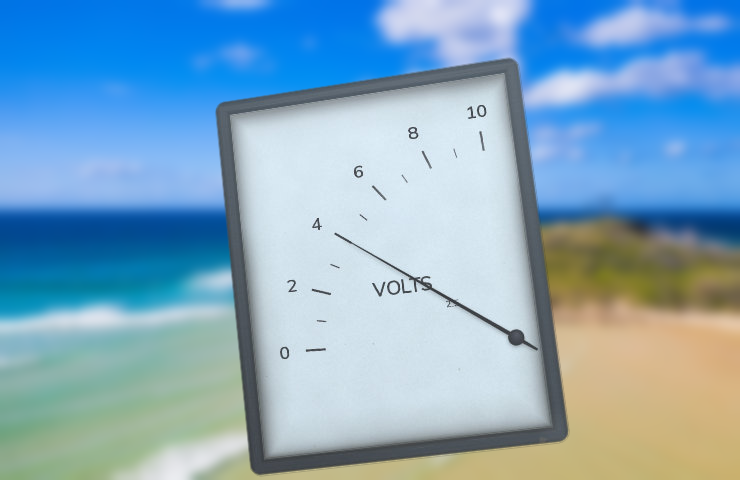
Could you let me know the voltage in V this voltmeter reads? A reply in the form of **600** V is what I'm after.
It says **4** V
